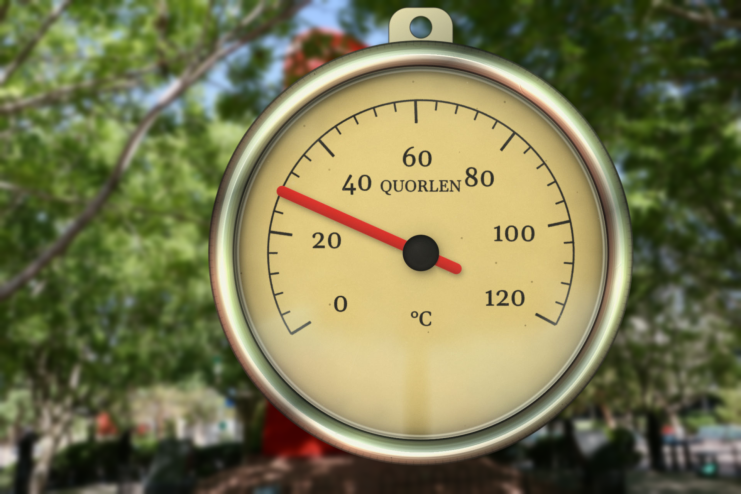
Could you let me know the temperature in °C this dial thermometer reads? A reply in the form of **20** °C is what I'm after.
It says **28** °C
